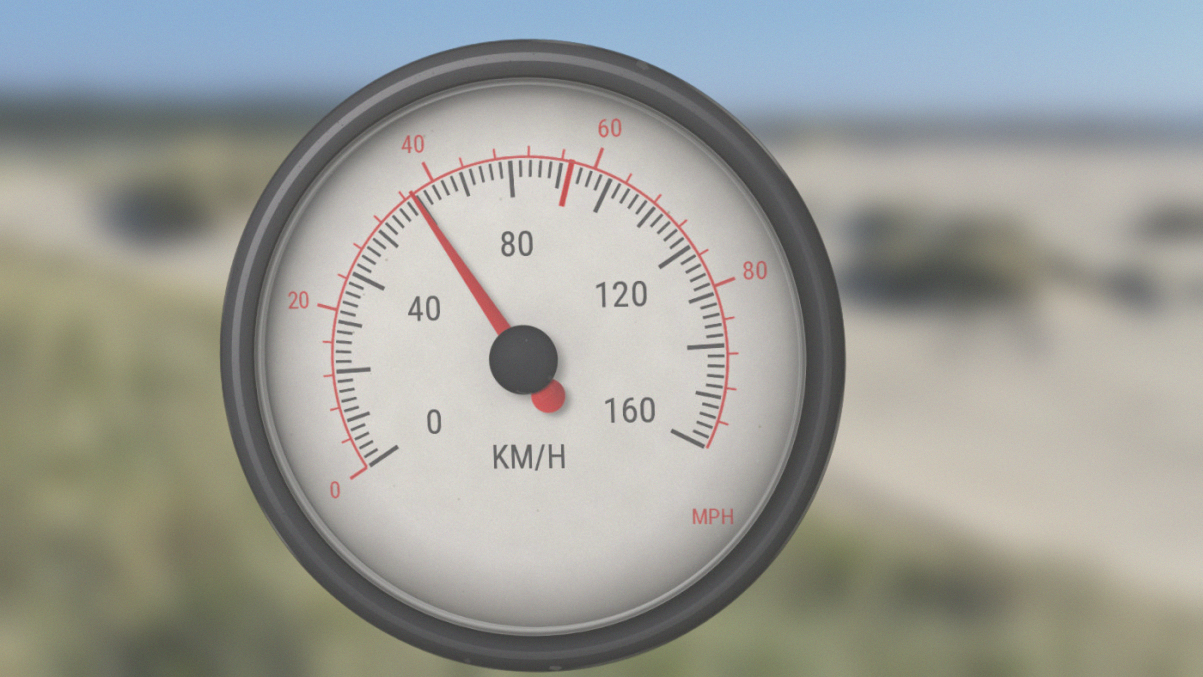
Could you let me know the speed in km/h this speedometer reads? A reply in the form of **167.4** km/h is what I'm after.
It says **60** km/h
